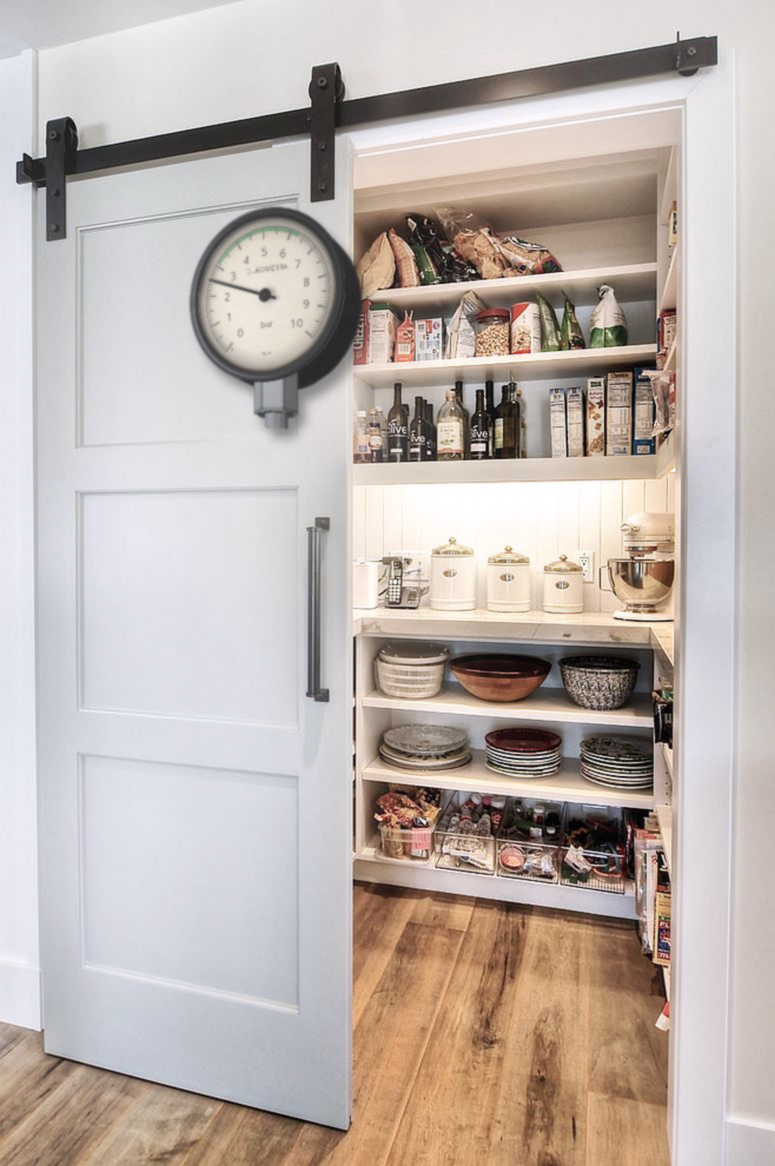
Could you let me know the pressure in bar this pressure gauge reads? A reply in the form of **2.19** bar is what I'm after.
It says **2.5** bar
